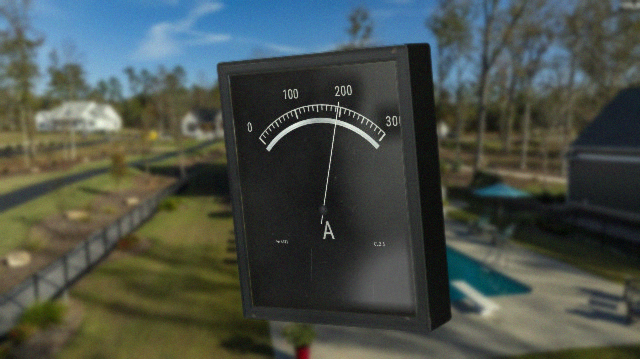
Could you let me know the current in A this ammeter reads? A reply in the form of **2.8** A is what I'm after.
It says **200** A
